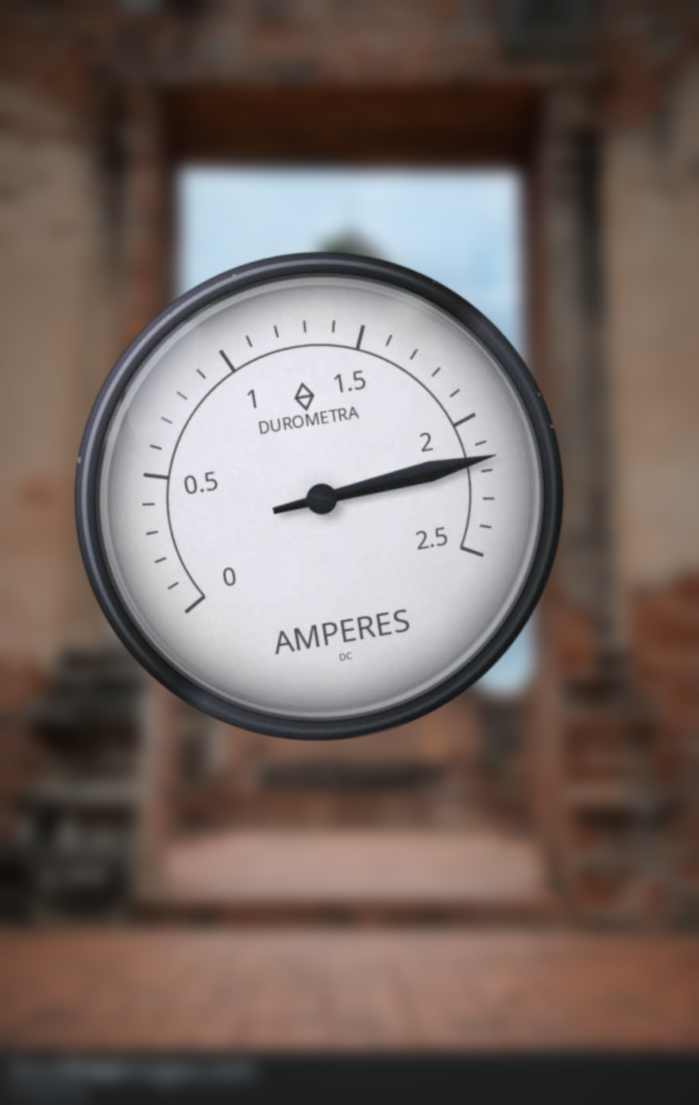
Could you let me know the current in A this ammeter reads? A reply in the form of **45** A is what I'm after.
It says **2.15** A
